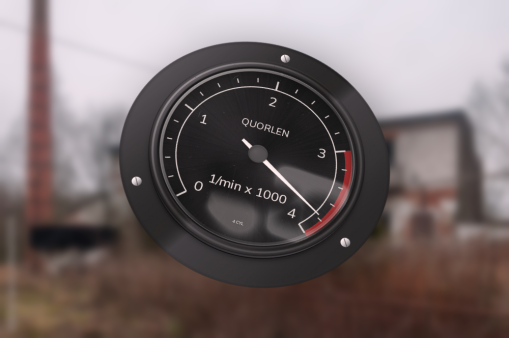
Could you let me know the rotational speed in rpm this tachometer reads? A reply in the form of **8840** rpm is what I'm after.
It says **3800** rpm
